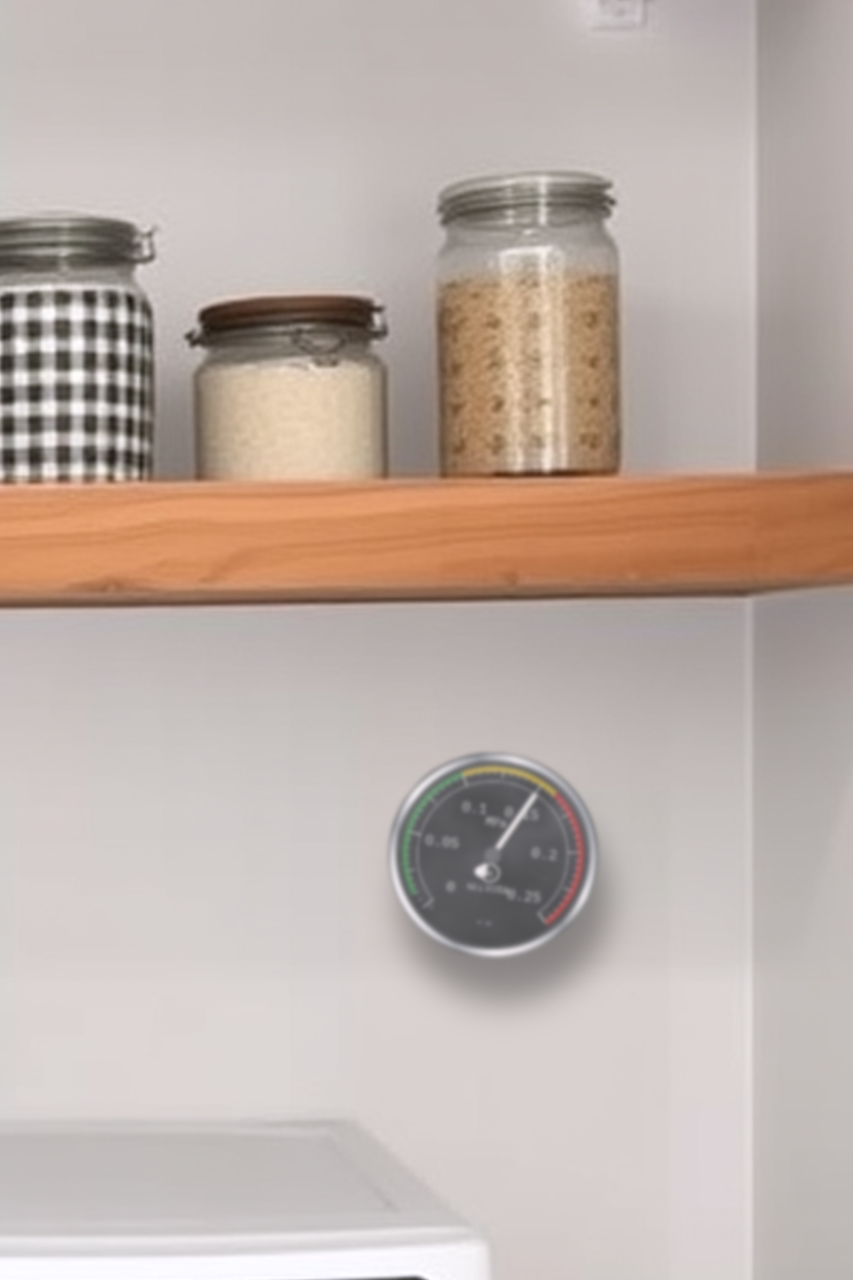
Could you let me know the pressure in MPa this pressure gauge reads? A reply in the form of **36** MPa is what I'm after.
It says **0.15** MPa
